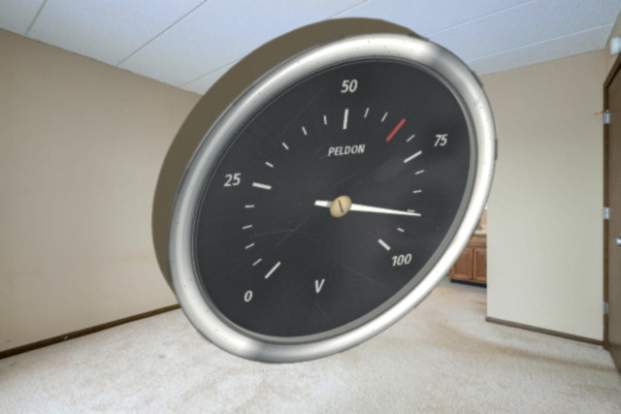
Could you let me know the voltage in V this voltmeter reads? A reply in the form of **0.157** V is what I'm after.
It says **90** V
